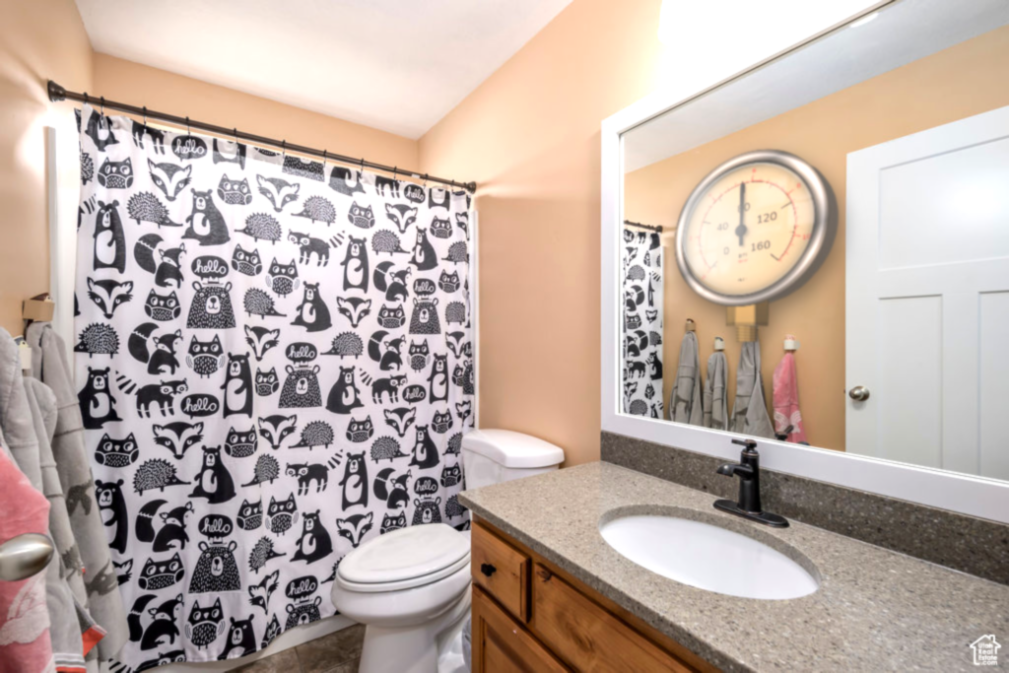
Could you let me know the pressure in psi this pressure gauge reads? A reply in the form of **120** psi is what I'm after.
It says **80** psi
